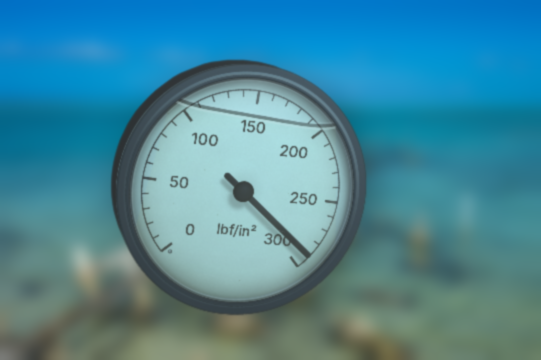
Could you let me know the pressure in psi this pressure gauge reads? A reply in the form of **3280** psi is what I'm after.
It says **290** psi
